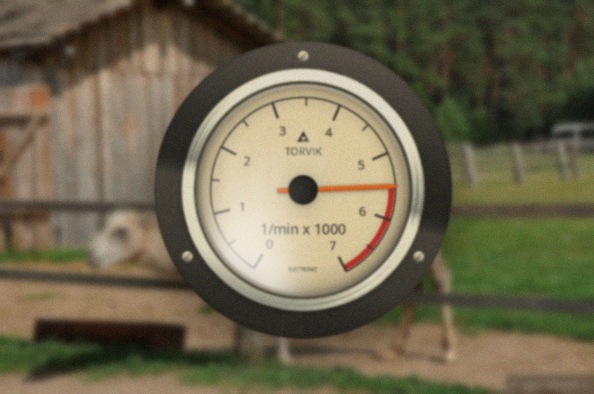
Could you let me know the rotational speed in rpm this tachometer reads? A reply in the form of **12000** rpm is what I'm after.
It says **5500** rpm
